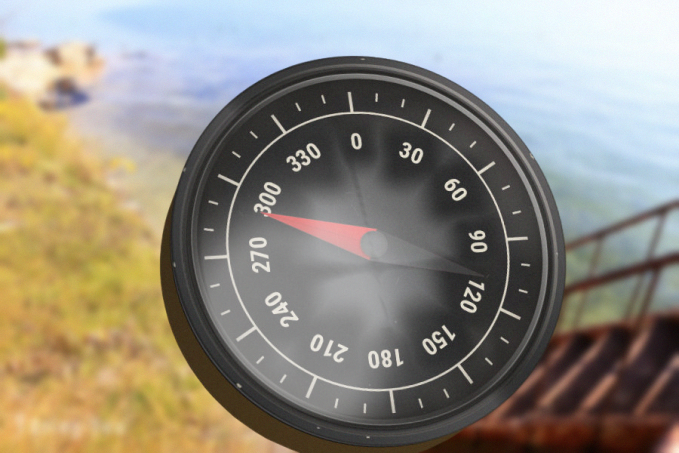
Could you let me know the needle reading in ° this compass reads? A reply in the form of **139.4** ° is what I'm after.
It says **290** °
